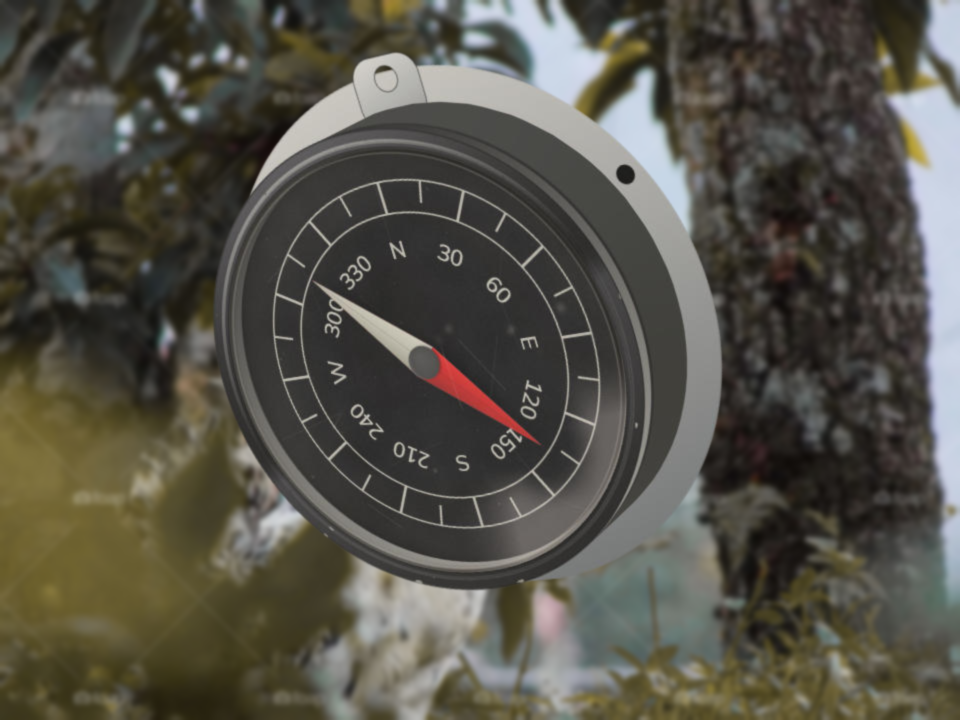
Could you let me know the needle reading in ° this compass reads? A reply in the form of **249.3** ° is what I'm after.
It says **135** °
